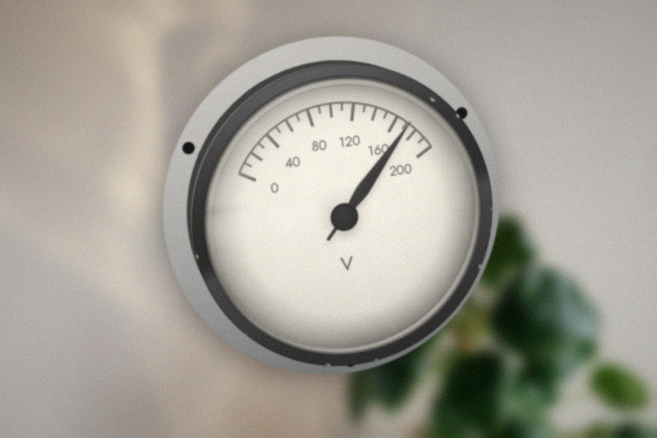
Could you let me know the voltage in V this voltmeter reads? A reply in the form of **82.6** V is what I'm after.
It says **170** V
